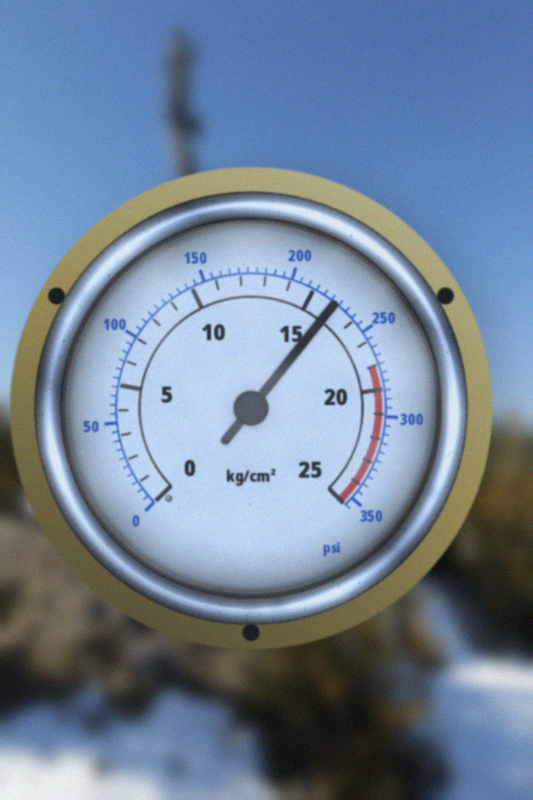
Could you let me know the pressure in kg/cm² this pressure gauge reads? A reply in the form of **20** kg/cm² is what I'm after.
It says **16** kg/cm²
